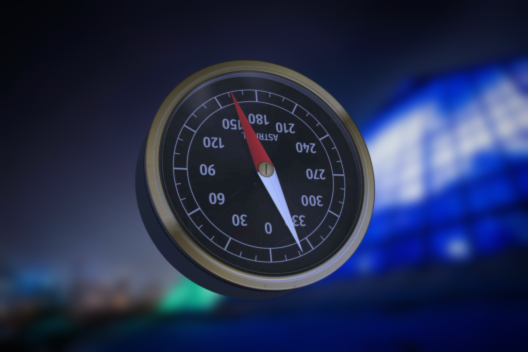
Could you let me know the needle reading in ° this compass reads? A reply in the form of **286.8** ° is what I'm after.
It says **160** °
